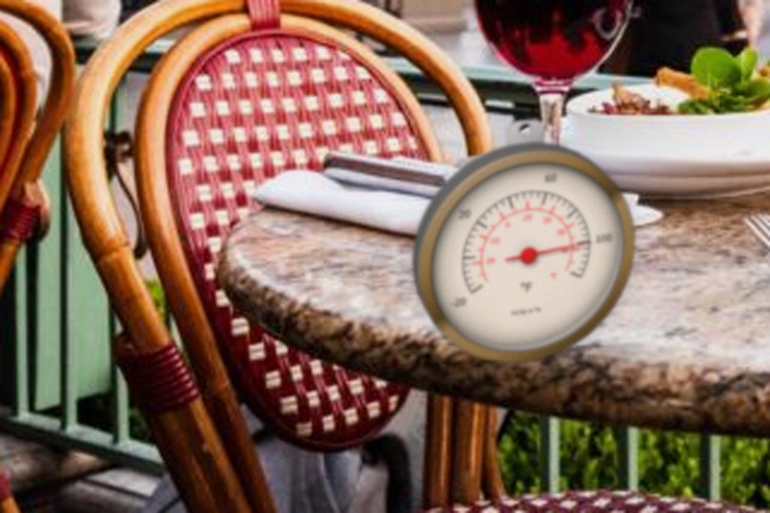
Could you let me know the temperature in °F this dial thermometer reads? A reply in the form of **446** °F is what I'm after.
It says **100** °F
